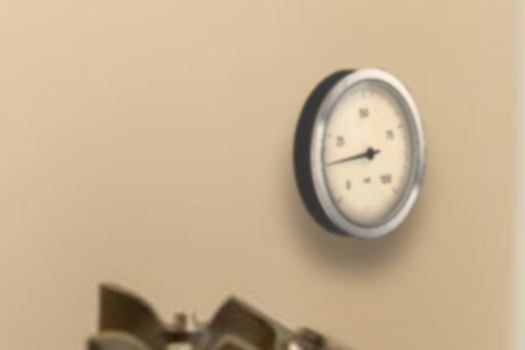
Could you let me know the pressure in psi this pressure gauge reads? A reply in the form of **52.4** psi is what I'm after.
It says **15** psi
